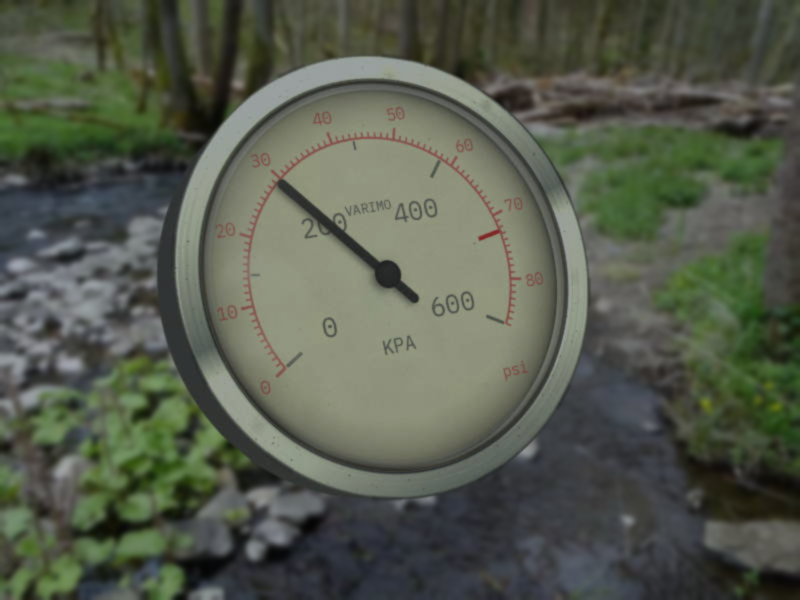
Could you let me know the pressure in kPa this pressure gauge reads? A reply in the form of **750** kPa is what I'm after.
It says **200** kPa
